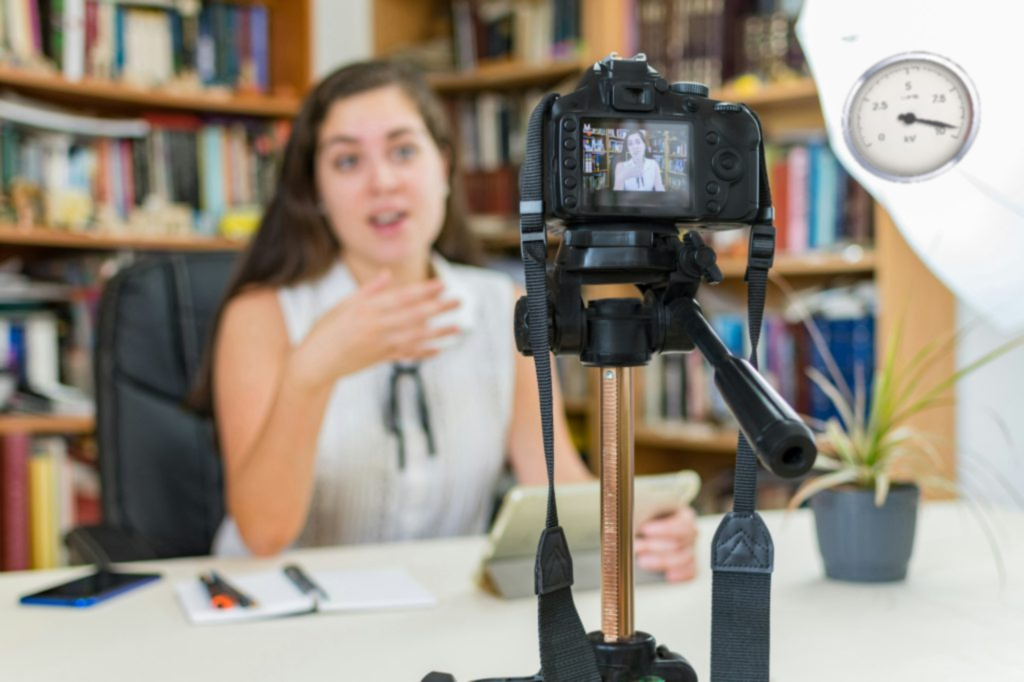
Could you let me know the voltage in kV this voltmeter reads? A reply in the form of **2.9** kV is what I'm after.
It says **9.5** kV
